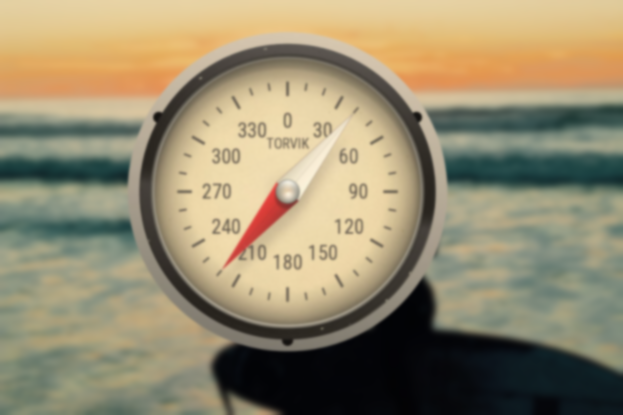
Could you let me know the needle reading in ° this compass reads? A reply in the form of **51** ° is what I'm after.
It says **220** °
